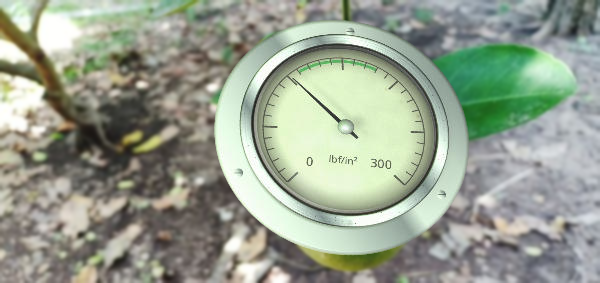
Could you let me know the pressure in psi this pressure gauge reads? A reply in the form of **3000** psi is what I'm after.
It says **100** psi
